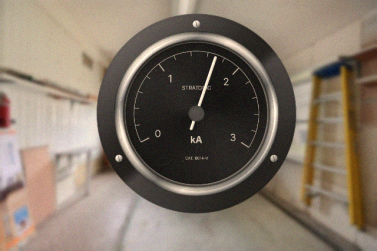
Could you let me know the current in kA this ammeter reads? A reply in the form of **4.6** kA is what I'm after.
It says **1.7** kA
